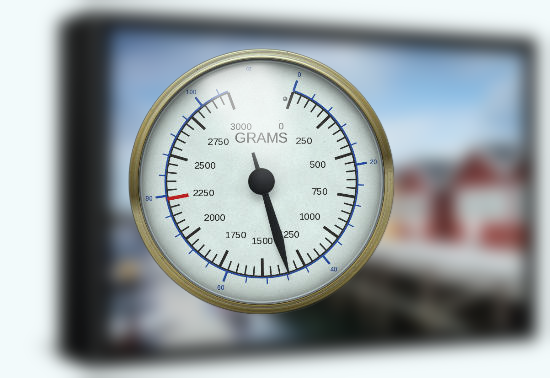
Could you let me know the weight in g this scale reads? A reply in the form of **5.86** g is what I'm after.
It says **1350** g
